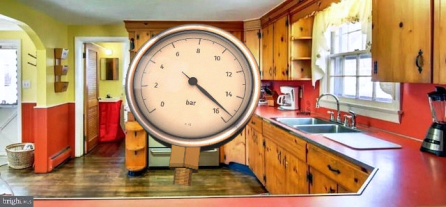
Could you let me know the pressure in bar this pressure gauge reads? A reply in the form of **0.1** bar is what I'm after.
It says **15.5** bar
